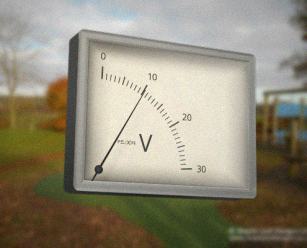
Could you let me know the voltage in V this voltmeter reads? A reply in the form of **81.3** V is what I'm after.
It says **10** V
